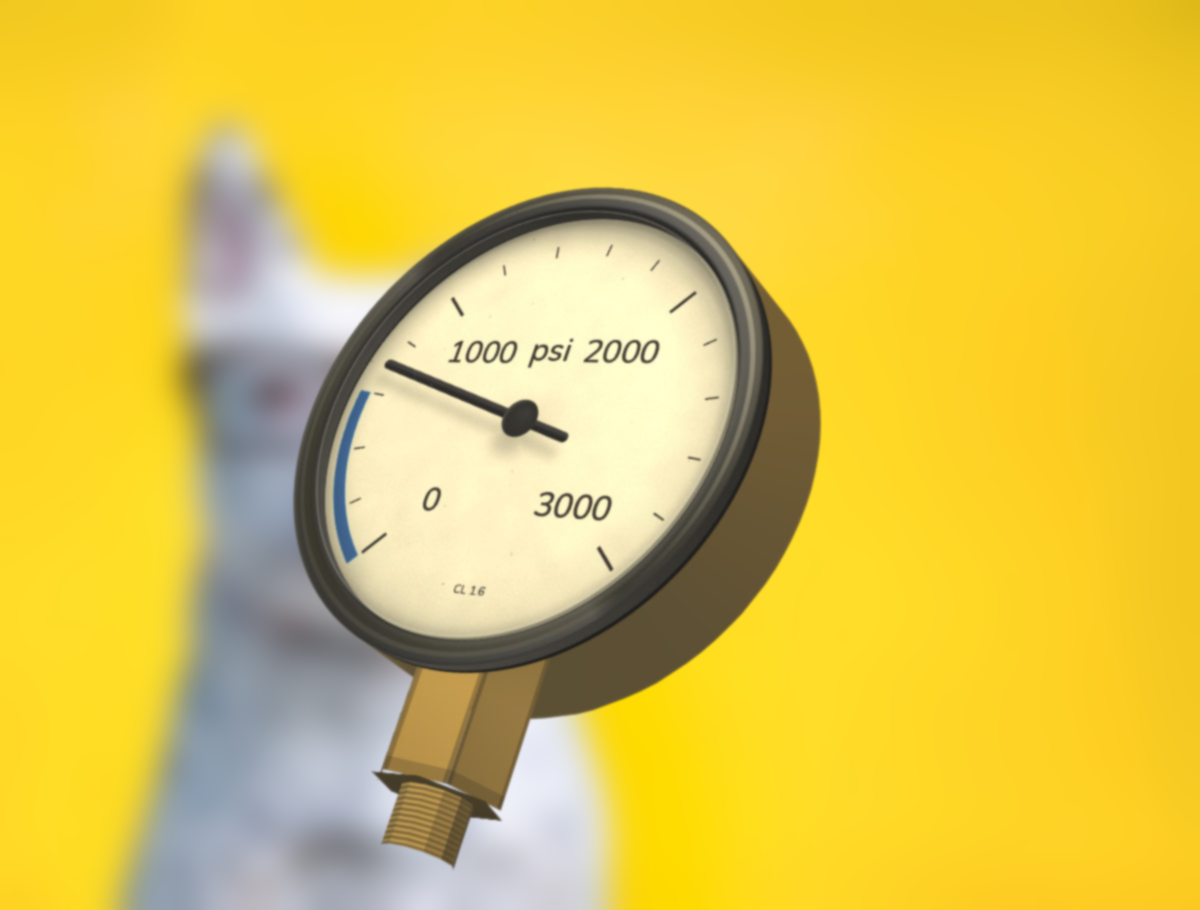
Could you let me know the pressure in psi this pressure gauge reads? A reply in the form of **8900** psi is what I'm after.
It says **700** psi
